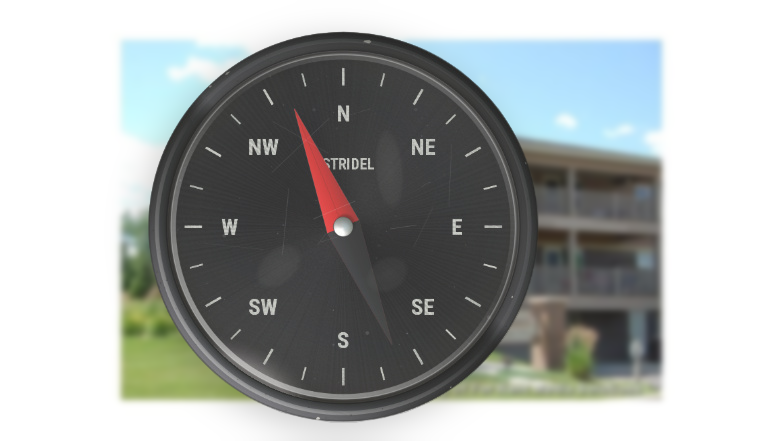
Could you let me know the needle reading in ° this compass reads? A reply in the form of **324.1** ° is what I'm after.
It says **337.5** °
